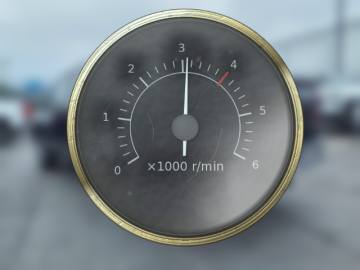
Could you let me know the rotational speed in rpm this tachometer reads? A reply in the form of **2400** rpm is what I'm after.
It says **3100** rpm
